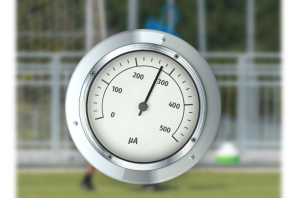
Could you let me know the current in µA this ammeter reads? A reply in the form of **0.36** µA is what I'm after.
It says **270** µA
